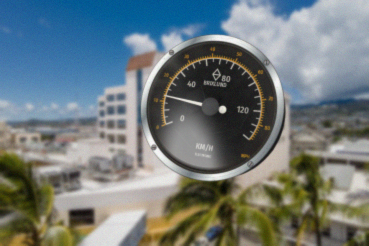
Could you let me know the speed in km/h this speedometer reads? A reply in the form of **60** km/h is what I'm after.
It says **20** km/h
